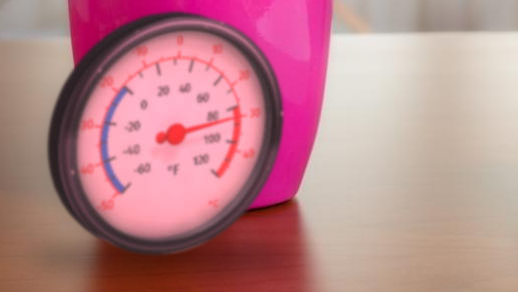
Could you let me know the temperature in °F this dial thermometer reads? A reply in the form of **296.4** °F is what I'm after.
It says **85** °F
